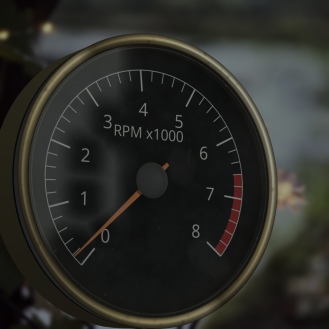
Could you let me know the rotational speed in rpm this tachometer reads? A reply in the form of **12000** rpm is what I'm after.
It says **200** rpm
